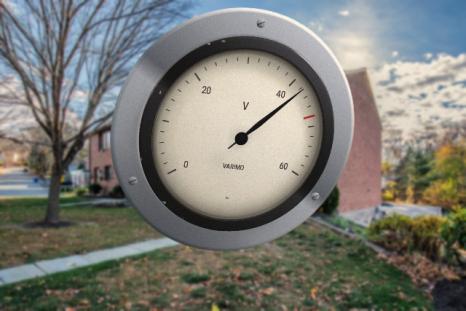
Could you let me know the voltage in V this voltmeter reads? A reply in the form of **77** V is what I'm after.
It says **42** V
